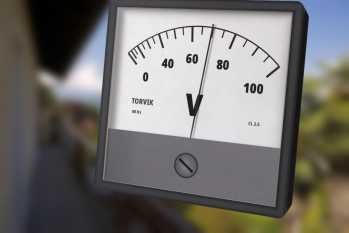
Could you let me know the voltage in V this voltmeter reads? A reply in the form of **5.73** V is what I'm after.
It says **70** V
